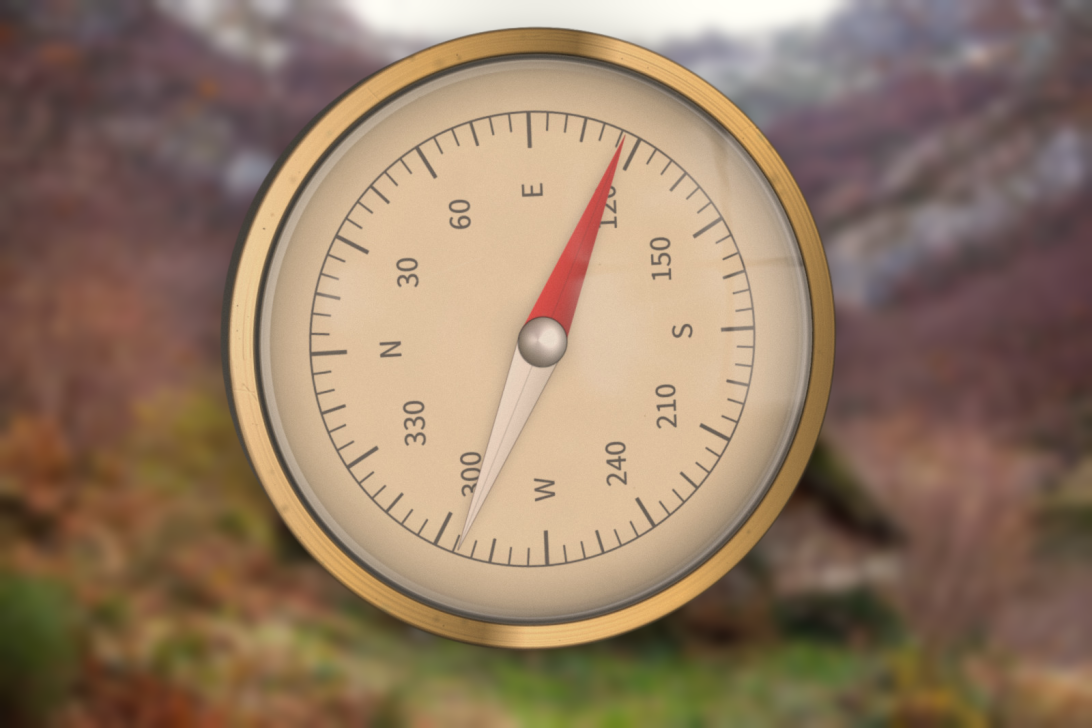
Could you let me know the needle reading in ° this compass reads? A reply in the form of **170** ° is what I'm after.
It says **115** °
